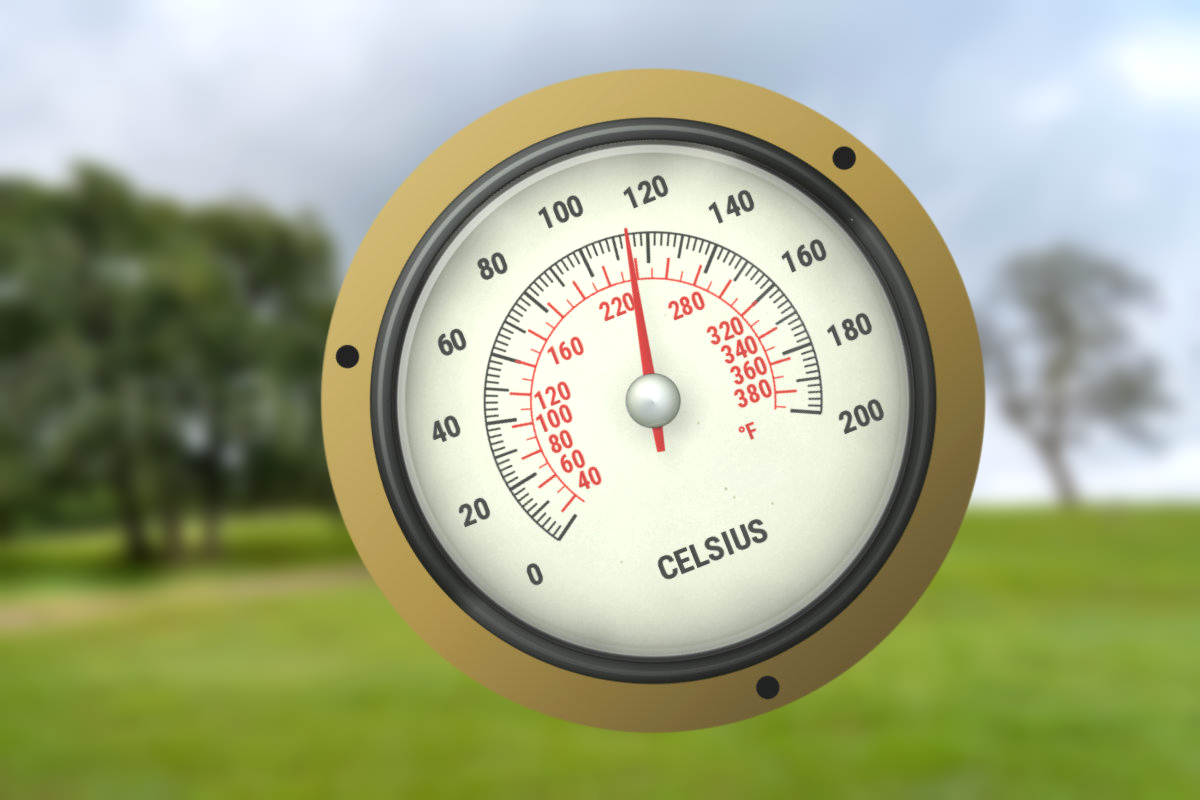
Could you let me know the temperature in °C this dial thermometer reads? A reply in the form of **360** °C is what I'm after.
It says **114** °C
